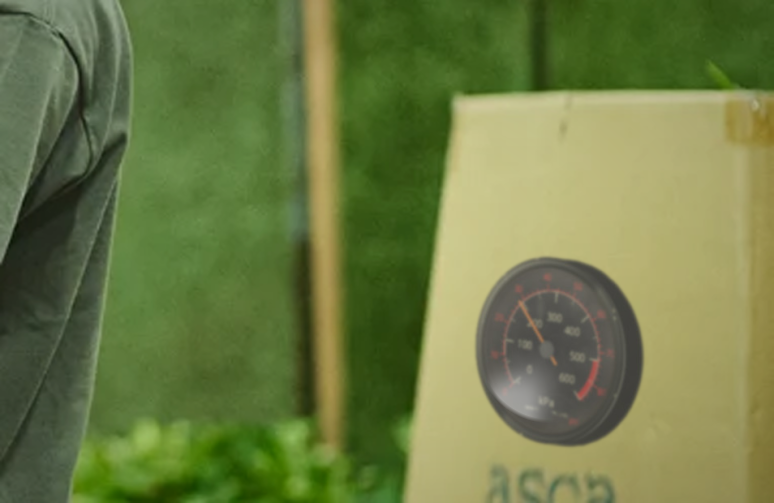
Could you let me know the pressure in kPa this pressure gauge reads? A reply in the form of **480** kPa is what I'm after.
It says **200** kPa
